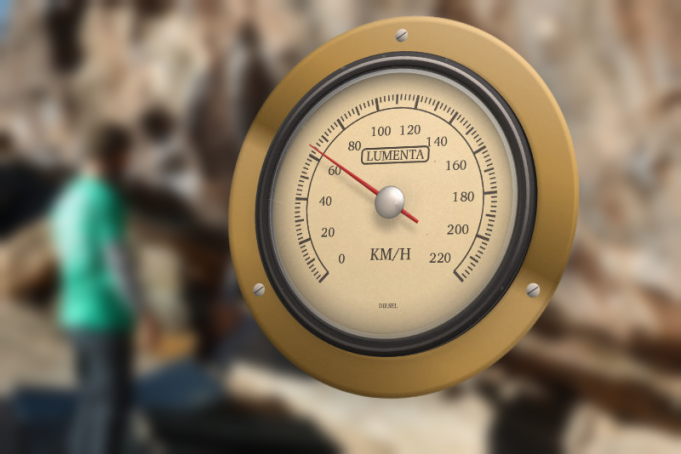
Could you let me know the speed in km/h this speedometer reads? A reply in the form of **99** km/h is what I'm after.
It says **64** km/h
